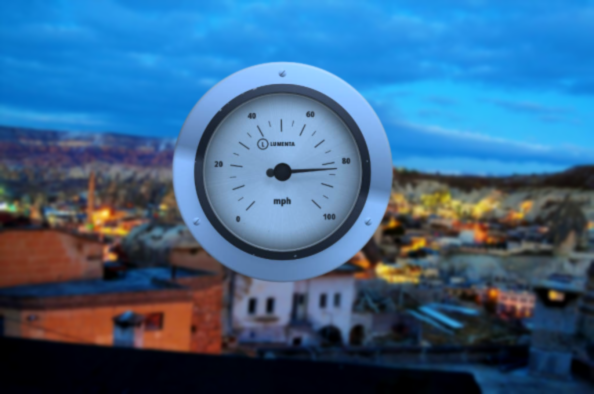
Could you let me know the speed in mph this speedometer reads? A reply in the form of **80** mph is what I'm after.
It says **82.5** mph
